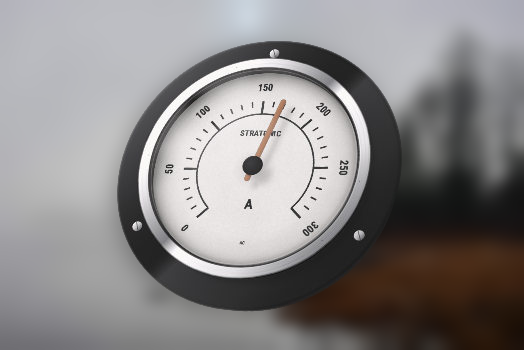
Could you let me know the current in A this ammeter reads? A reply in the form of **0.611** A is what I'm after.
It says **170** A
